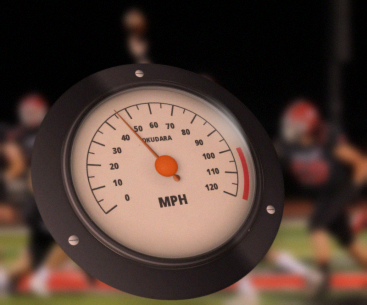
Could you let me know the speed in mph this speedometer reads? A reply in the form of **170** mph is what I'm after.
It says **45** mph
